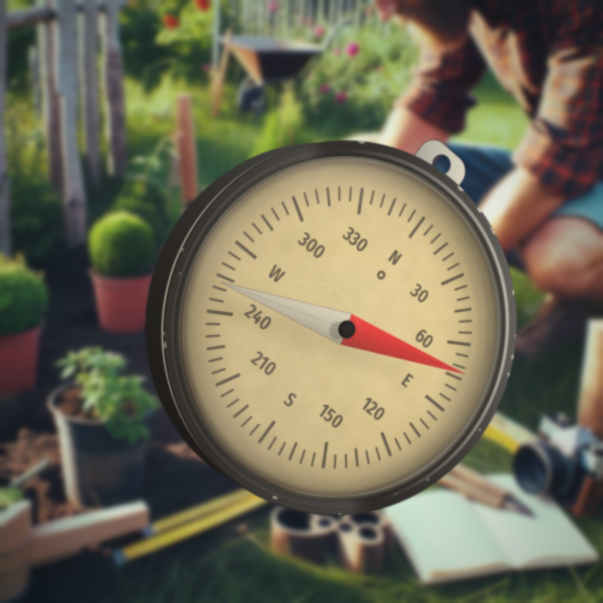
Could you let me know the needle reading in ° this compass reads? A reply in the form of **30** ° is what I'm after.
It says **72.5** °
